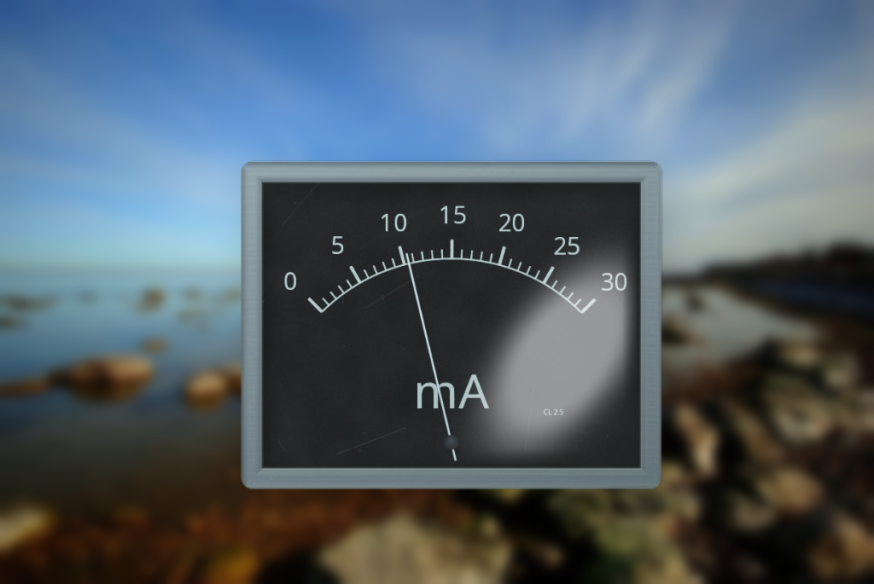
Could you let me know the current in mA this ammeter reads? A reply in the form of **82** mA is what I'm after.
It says **10.5** mA
